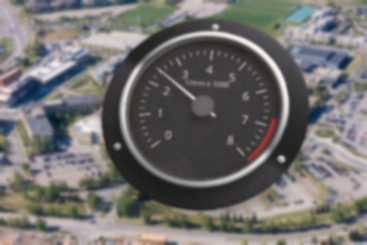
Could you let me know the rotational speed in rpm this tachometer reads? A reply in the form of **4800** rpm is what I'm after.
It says **2400** rpm
